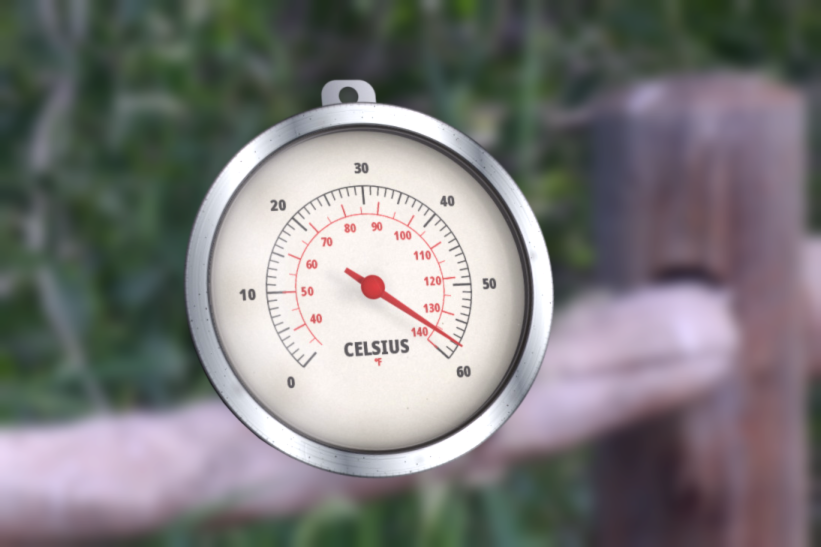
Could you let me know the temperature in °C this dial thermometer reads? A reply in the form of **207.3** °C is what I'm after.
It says **58** °C
